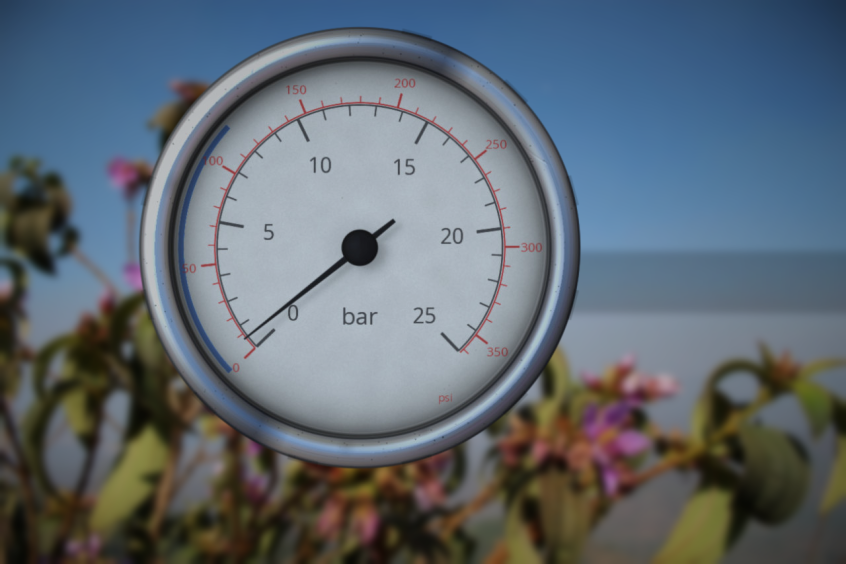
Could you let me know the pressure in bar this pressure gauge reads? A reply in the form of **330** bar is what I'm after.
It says **0.5** bar
